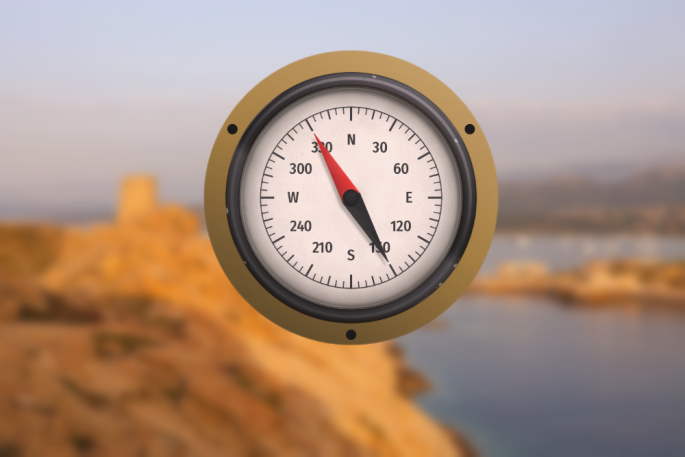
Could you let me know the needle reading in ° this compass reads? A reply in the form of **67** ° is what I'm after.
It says **330** °
